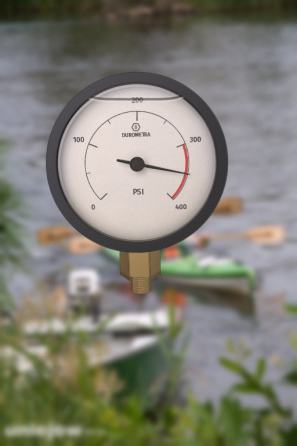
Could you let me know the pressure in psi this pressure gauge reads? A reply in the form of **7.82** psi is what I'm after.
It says **350** psi
